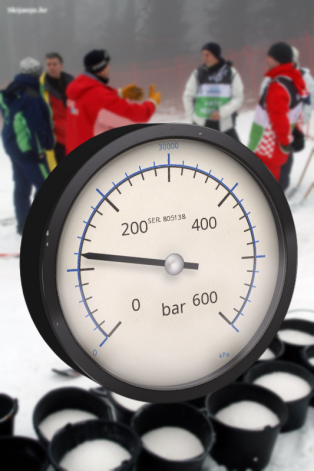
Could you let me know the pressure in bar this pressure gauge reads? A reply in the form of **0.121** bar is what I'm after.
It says **120** bar
